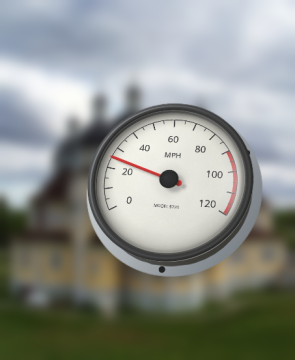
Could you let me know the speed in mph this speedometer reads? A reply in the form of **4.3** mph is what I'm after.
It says **25** mph
